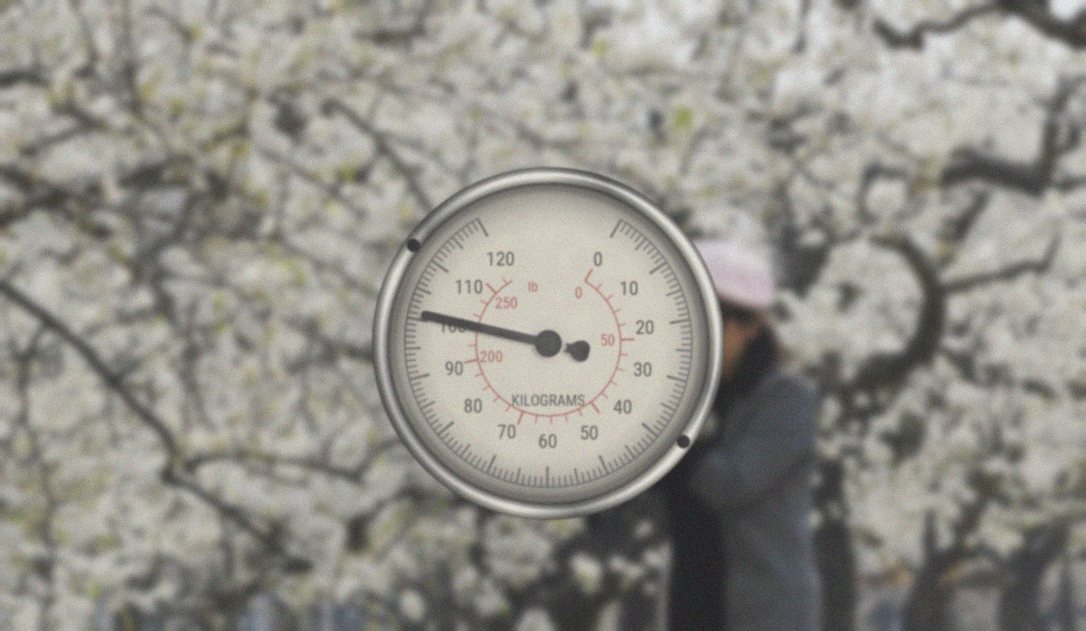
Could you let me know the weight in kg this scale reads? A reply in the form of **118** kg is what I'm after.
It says **101** kg
